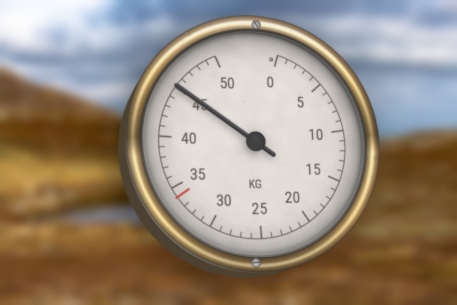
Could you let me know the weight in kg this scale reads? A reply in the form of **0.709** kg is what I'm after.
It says **45** kg
